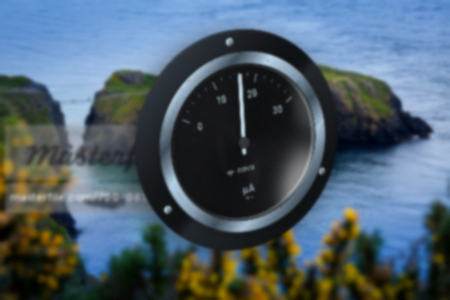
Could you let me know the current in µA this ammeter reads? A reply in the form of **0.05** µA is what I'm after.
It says **16** µA
